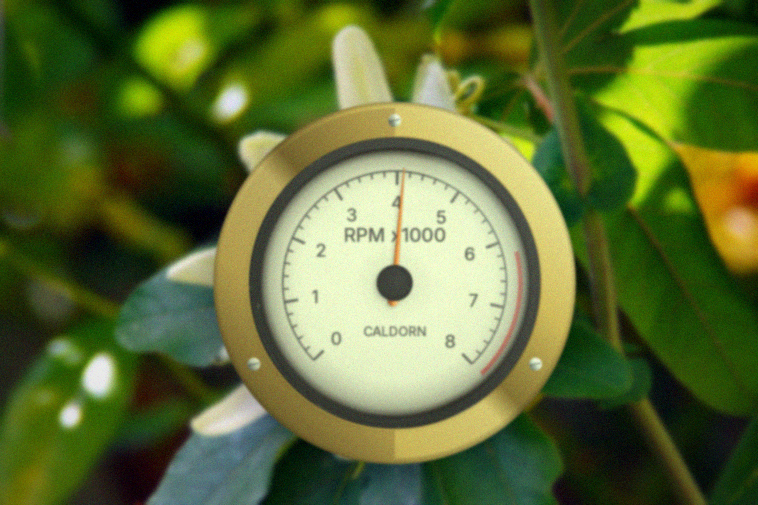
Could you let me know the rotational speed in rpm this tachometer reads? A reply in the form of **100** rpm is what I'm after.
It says **4100** rpm
